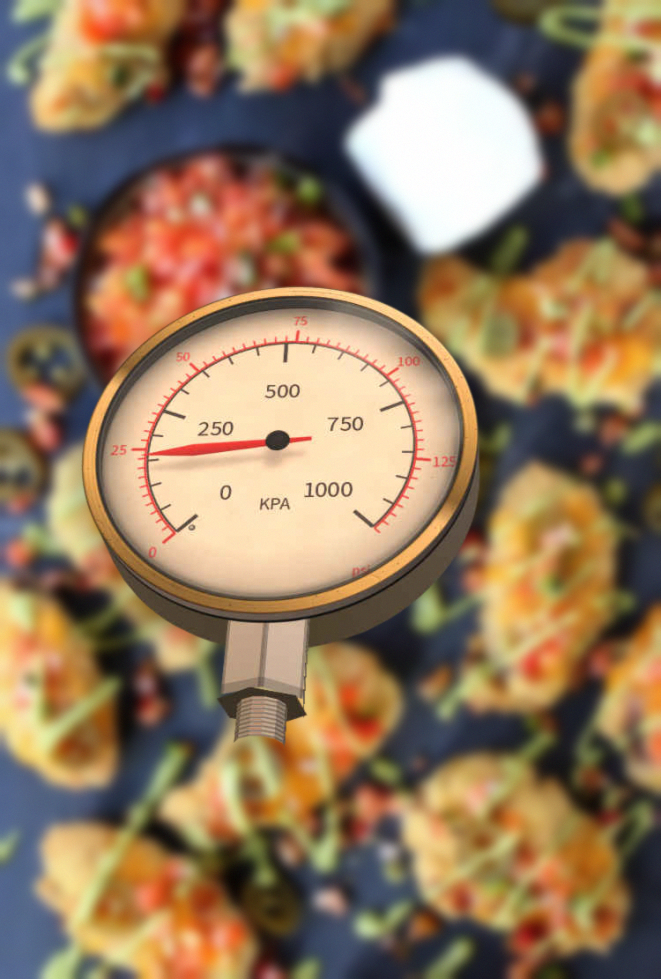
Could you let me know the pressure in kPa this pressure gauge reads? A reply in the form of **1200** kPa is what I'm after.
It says **150** kPa
